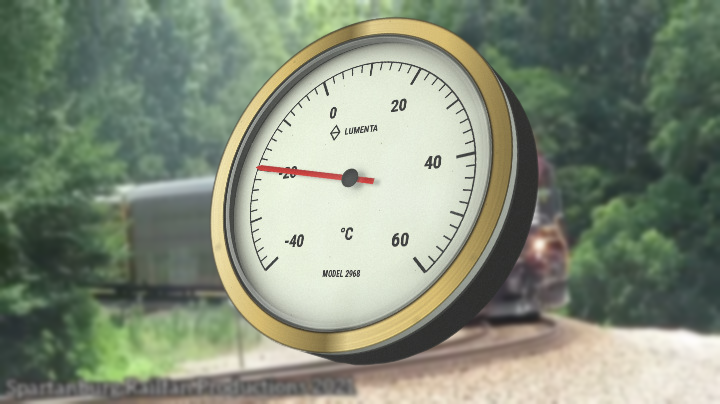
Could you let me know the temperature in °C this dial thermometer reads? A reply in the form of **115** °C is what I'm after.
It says **-20** °C
